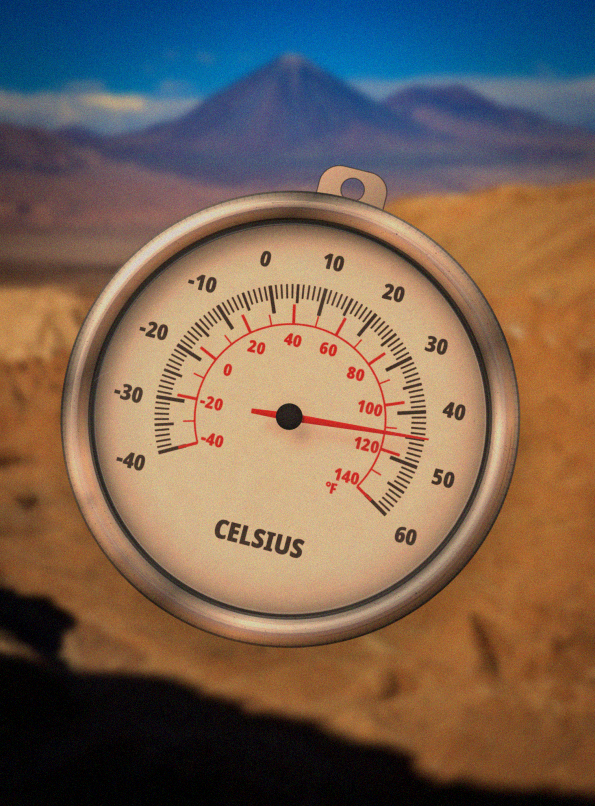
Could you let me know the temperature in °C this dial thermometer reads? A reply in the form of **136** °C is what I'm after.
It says **45** °C
